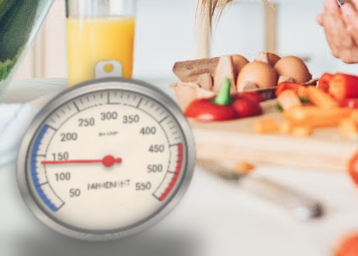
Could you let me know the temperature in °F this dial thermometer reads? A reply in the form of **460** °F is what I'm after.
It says **140** °F
